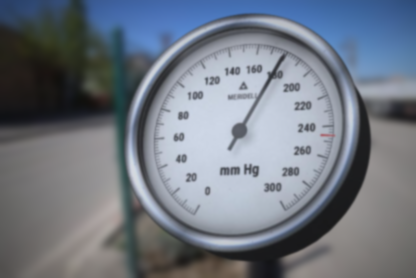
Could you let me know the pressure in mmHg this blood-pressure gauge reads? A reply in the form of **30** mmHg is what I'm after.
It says **180** mmHg
